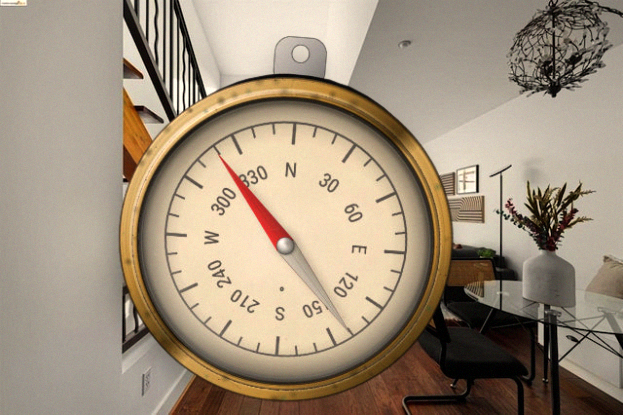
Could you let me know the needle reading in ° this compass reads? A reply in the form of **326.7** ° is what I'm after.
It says **320** °
